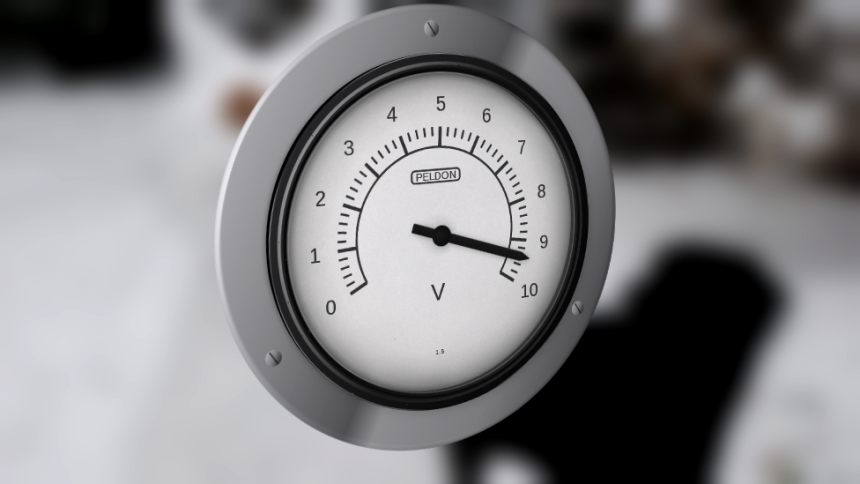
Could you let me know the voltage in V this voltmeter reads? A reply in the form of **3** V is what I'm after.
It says **9.4** V
